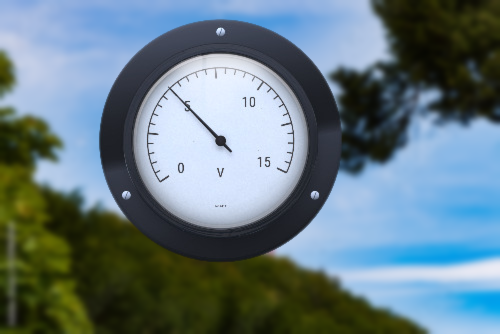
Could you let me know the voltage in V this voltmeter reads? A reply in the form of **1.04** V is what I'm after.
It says **5** V
